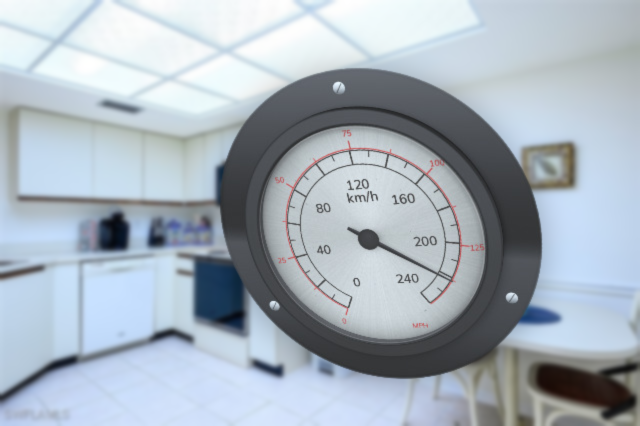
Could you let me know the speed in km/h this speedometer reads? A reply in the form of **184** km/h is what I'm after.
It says **220** km/h
